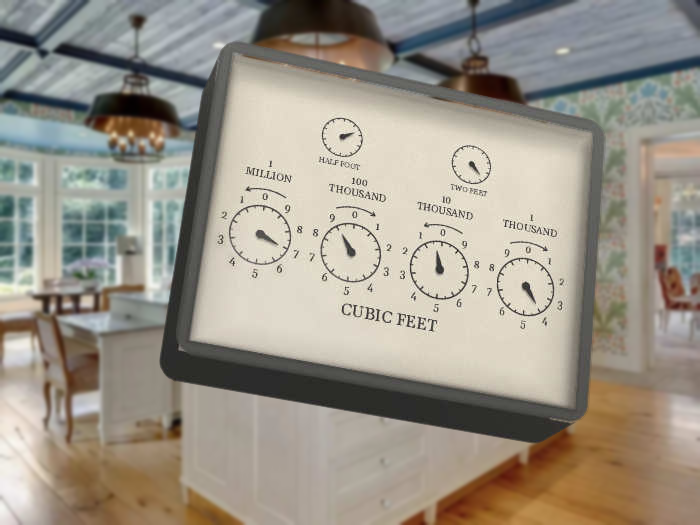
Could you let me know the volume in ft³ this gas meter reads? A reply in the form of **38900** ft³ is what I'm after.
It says **690400** ft³
